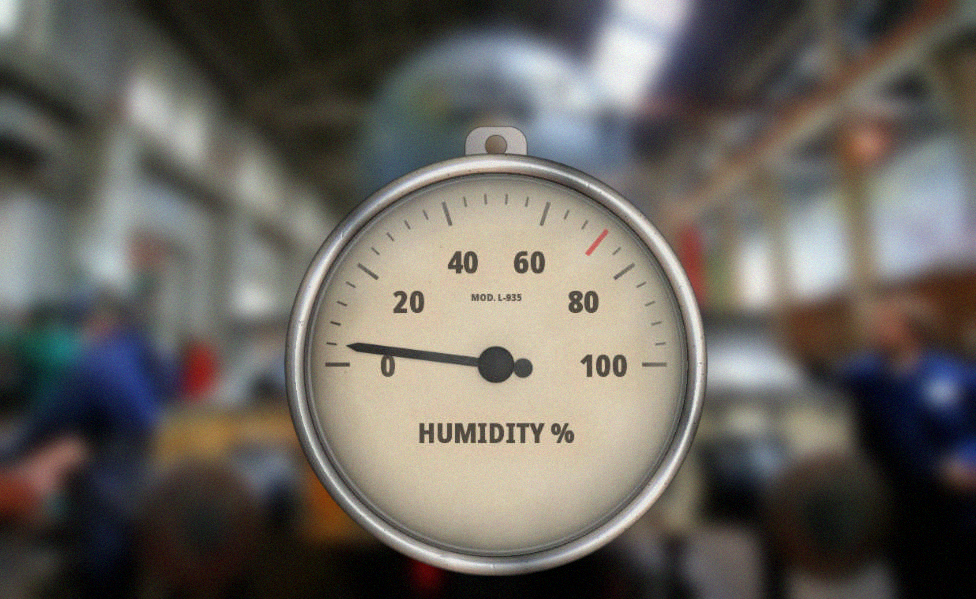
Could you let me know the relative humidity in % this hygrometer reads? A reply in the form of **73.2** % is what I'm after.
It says **4** %
